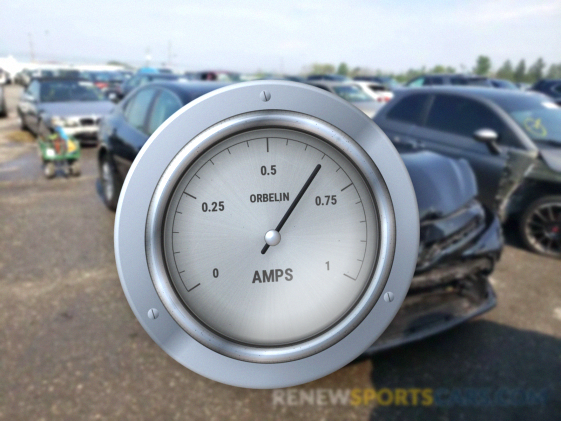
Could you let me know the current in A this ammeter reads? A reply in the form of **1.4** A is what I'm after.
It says **0.65** A
